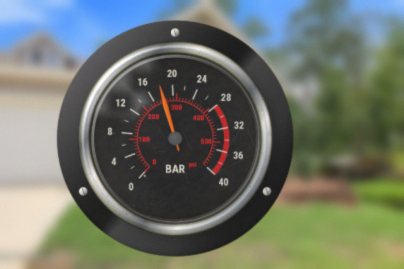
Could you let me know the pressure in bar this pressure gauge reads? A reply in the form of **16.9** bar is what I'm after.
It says **18** bar
